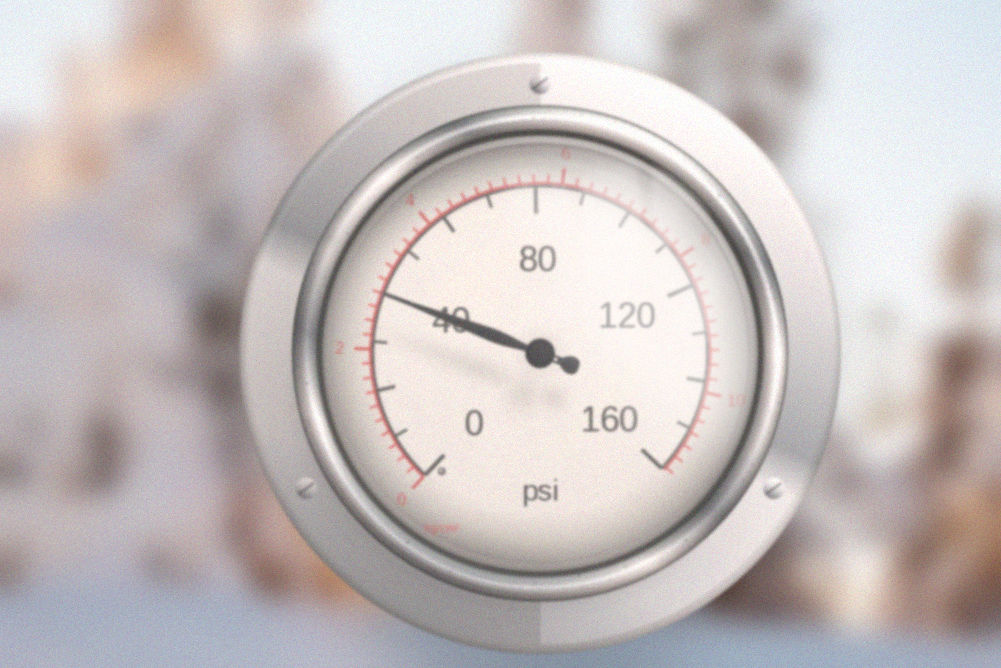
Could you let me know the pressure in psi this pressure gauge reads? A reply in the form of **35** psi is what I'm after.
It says **40** psi
